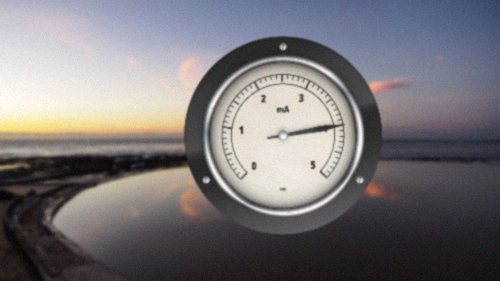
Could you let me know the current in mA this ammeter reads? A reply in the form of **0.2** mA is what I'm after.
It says **4** mA
